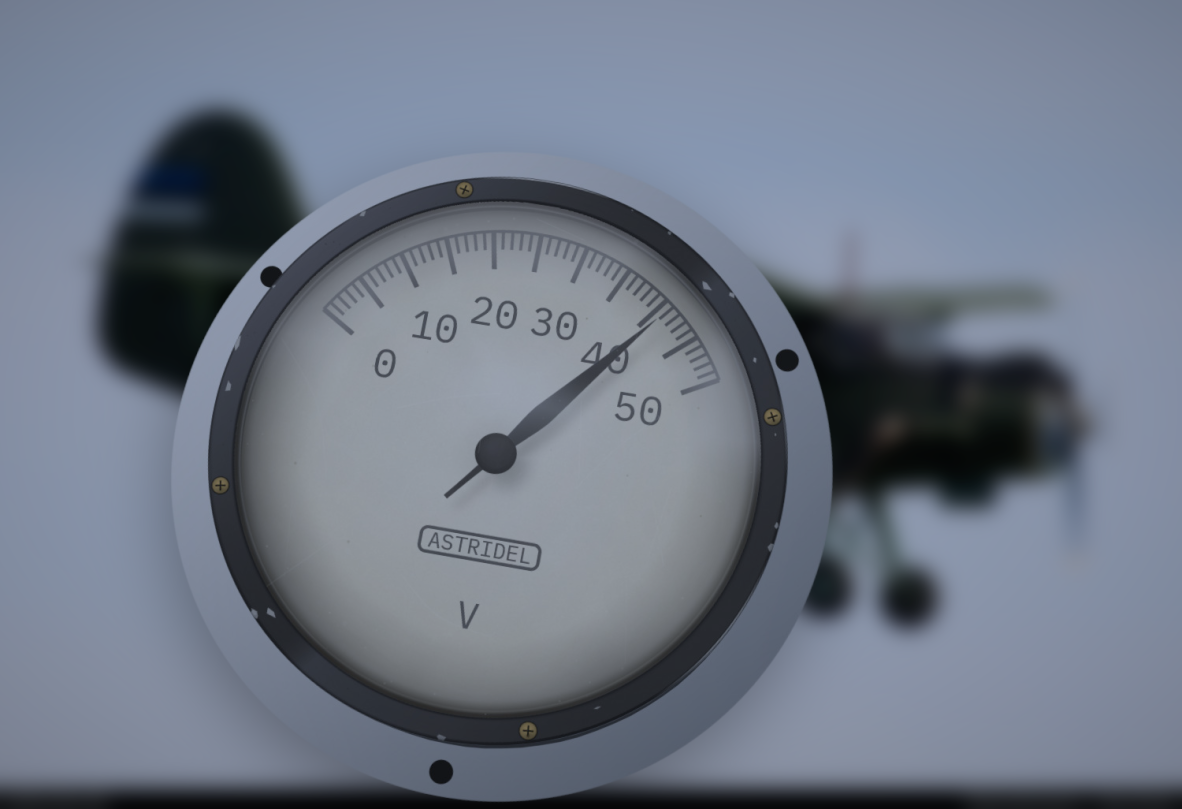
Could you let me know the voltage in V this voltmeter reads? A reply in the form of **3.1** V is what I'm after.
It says **41** V
